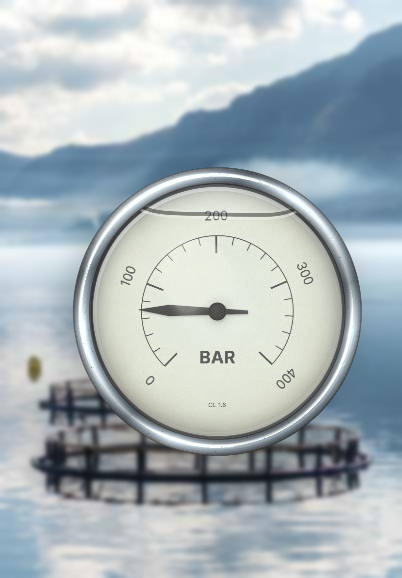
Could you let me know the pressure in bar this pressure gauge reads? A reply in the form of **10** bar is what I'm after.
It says **70** bar
